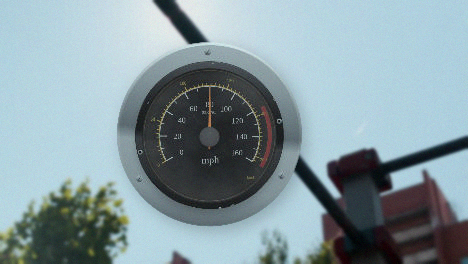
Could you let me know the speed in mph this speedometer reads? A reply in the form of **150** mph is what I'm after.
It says **80** mph
